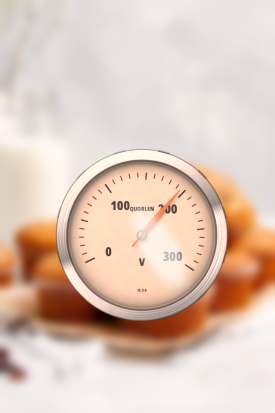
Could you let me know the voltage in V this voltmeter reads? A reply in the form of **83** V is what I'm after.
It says **195** V
